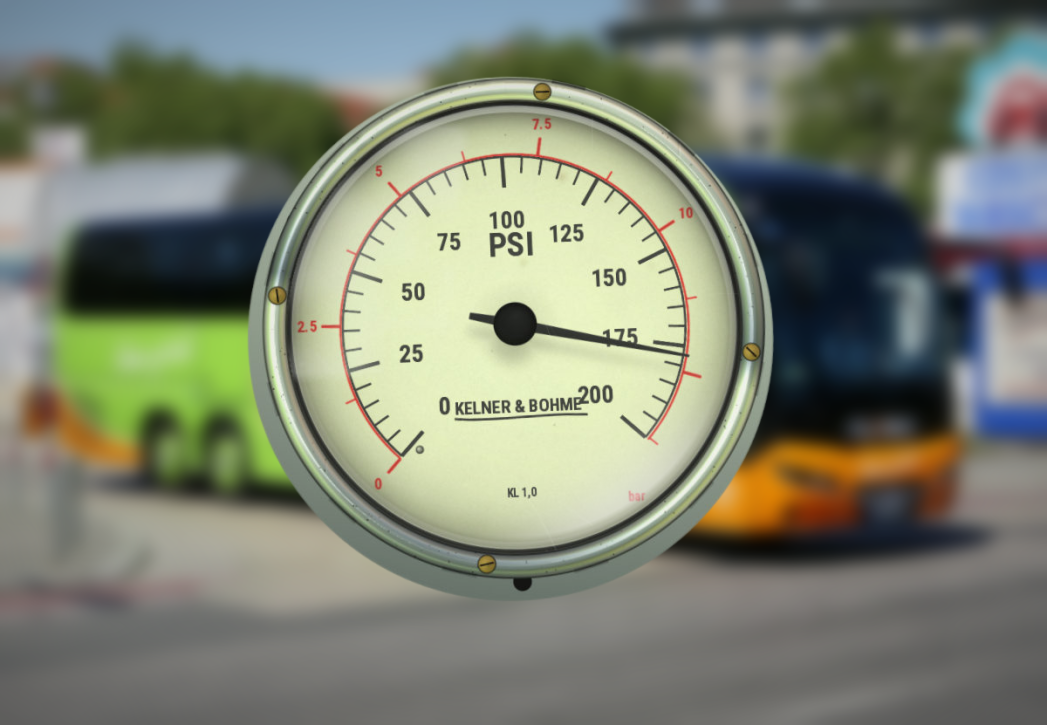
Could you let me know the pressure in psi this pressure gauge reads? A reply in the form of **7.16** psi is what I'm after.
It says **177.5** psi
